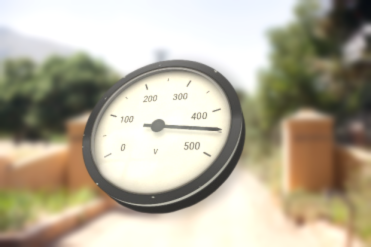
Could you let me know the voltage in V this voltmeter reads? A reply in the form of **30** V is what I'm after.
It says **450** V
